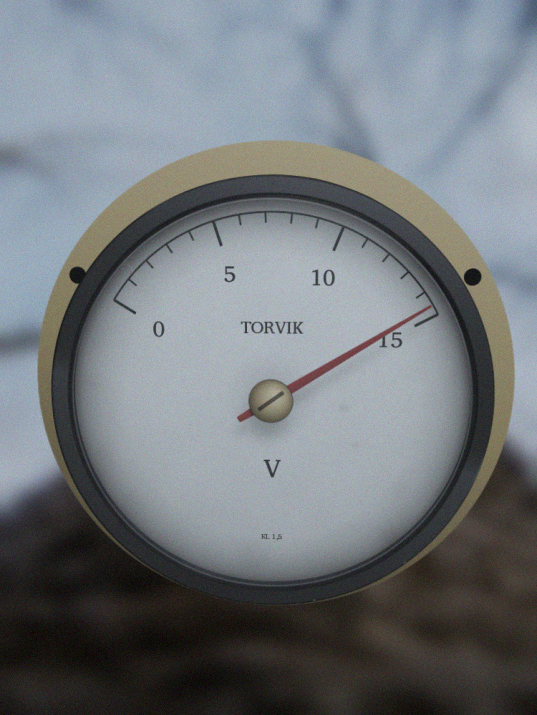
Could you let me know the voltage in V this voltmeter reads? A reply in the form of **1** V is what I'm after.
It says **14.5** V
